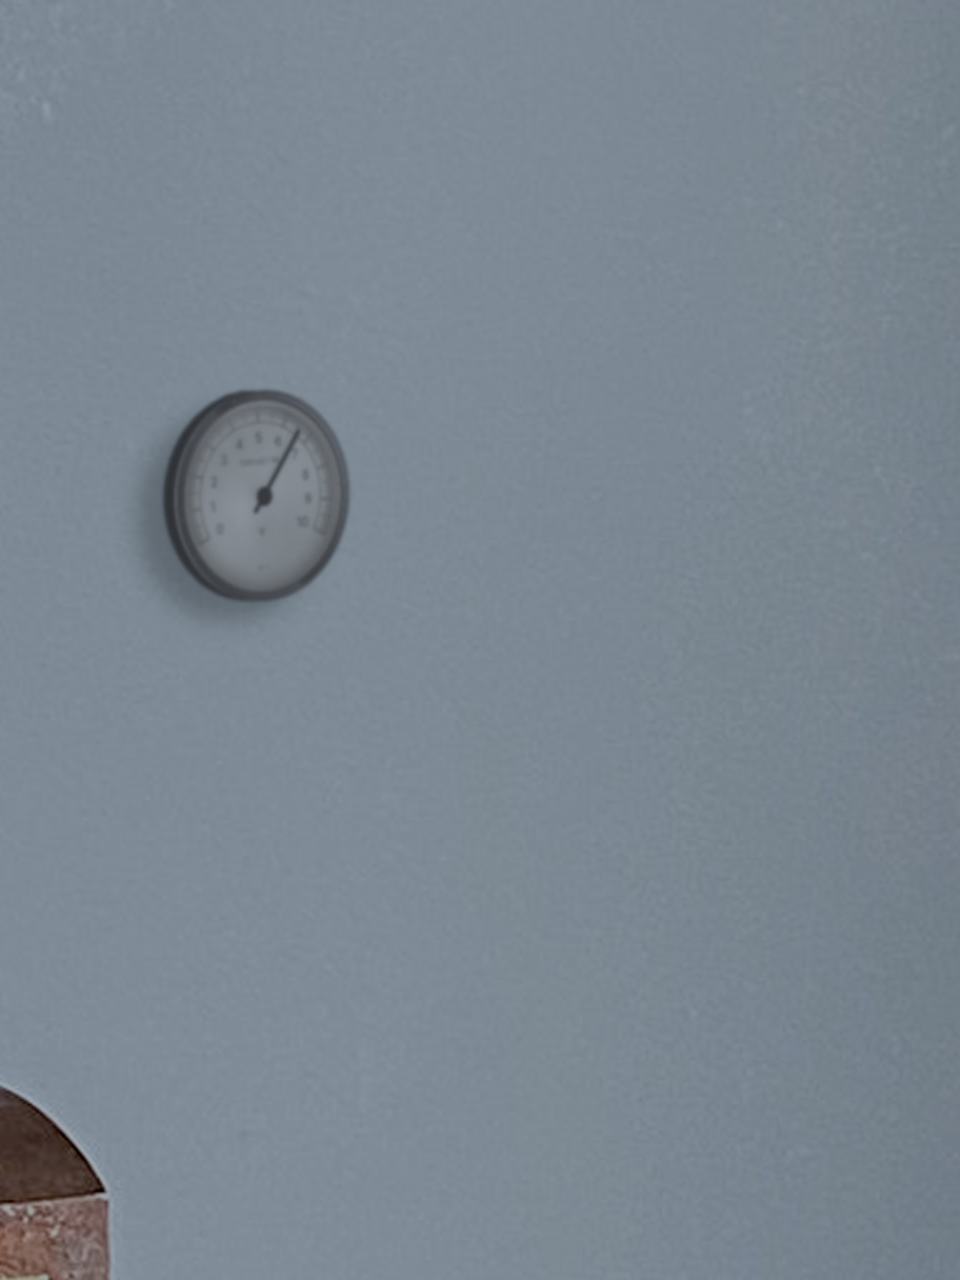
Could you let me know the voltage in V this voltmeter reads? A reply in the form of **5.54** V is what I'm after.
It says **6.5** V
